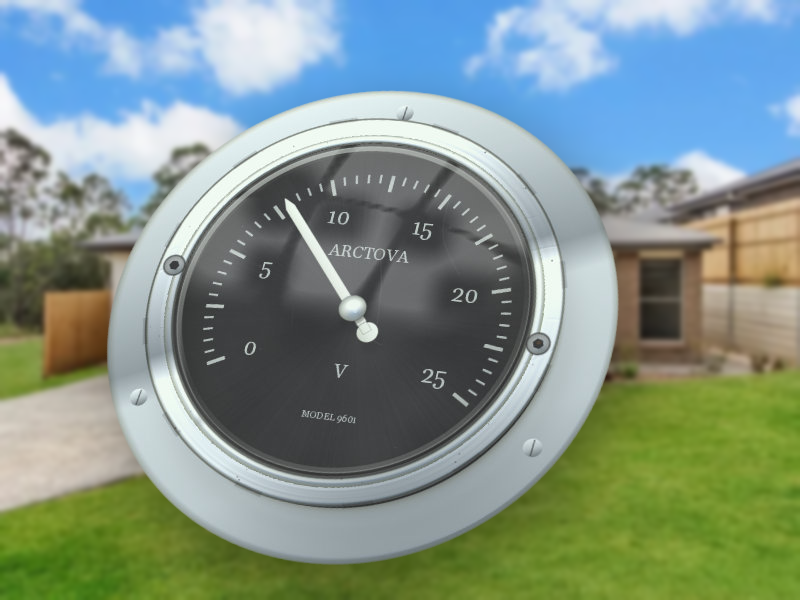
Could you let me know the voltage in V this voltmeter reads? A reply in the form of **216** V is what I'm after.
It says **8** V
